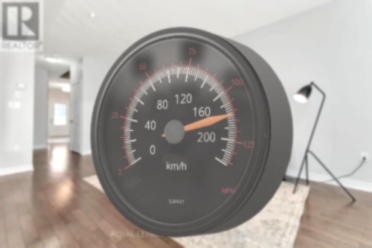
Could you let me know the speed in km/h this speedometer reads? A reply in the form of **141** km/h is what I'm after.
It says **180** km/h
